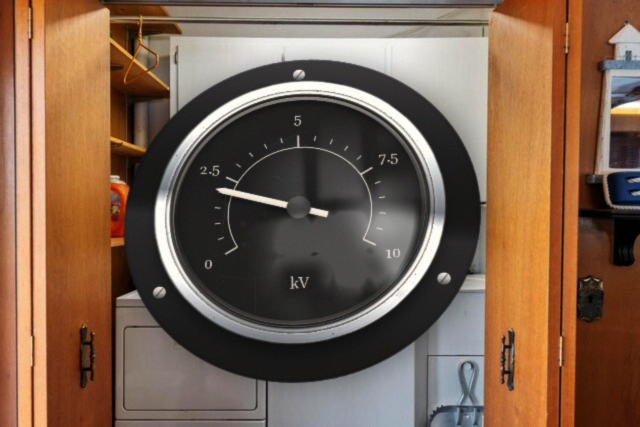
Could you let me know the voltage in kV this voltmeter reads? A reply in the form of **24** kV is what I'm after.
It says **2** kV
